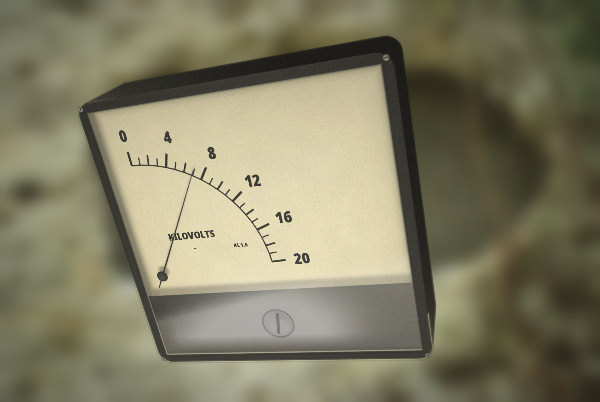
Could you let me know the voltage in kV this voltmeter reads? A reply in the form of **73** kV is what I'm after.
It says **7** kV
